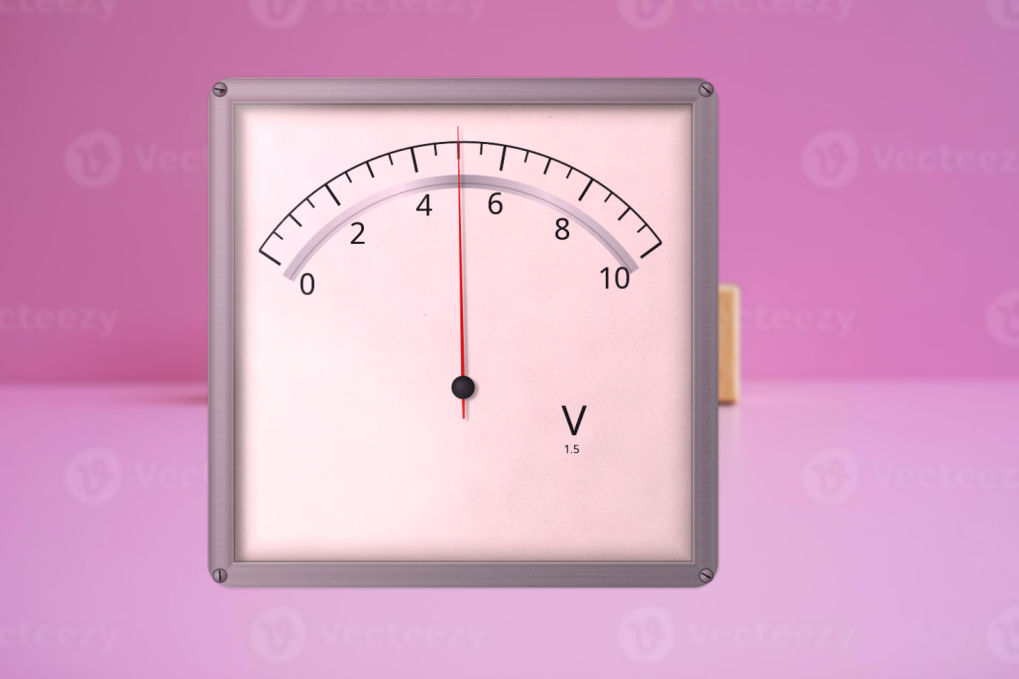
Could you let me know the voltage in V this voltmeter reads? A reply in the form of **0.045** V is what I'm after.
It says **5** V
